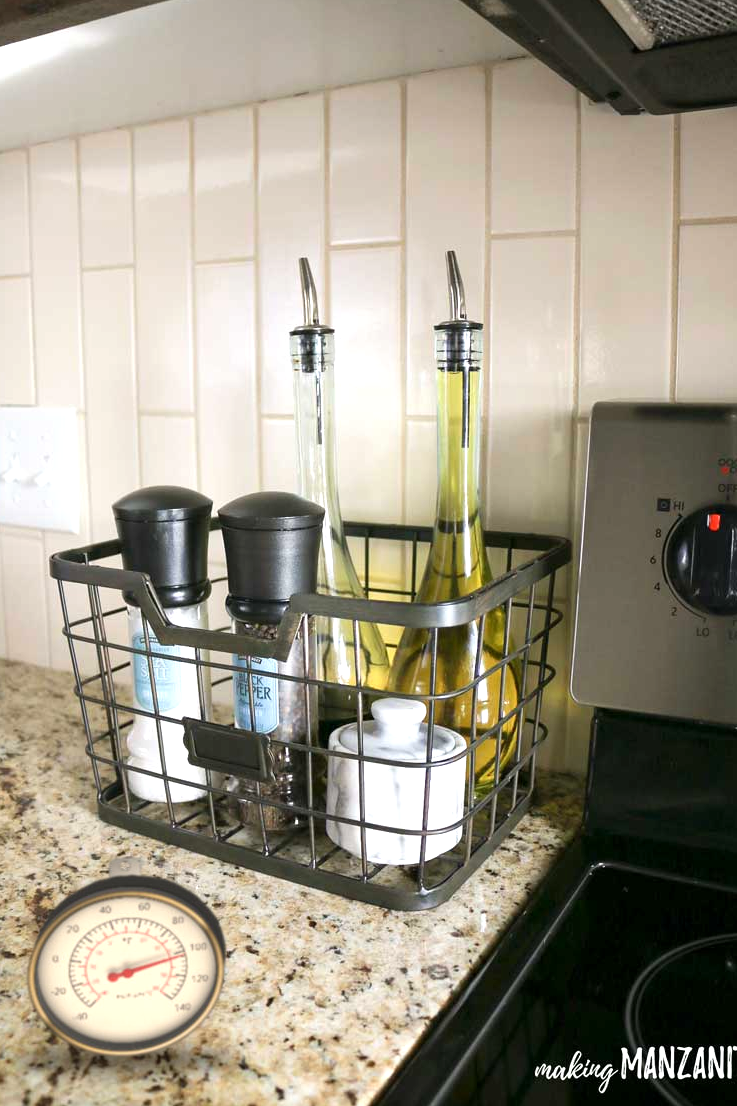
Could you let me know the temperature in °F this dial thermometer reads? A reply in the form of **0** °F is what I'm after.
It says **100** °F
